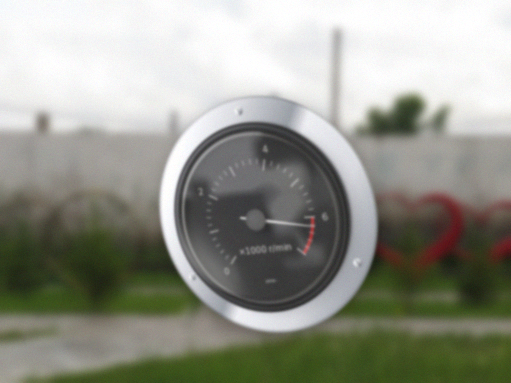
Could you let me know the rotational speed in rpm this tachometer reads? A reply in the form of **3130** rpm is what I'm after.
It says **6200** rpm
